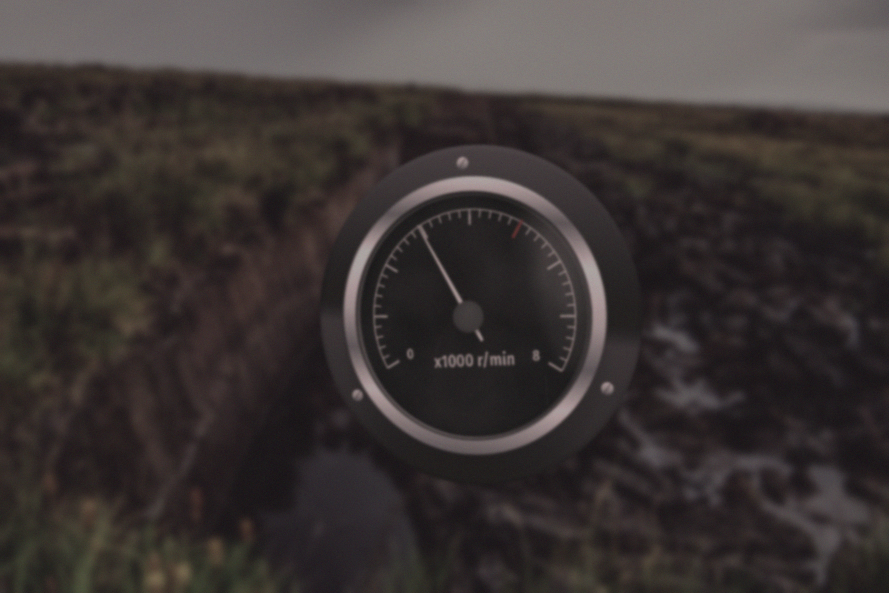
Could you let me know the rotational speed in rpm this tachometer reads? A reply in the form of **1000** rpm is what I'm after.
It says **3000** rpm
